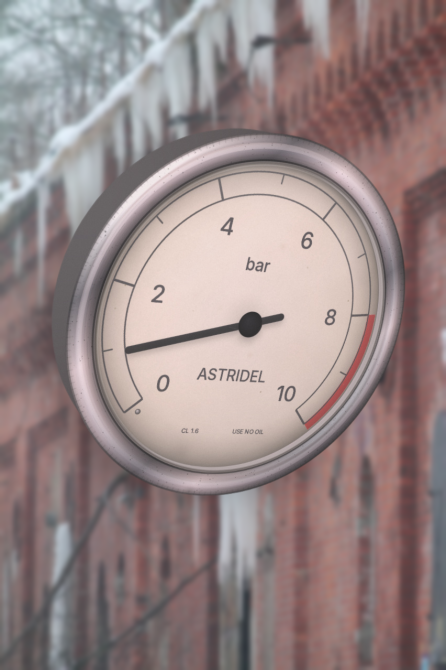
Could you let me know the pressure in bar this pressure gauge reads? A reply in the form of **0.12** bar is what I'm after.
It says **1** bar
